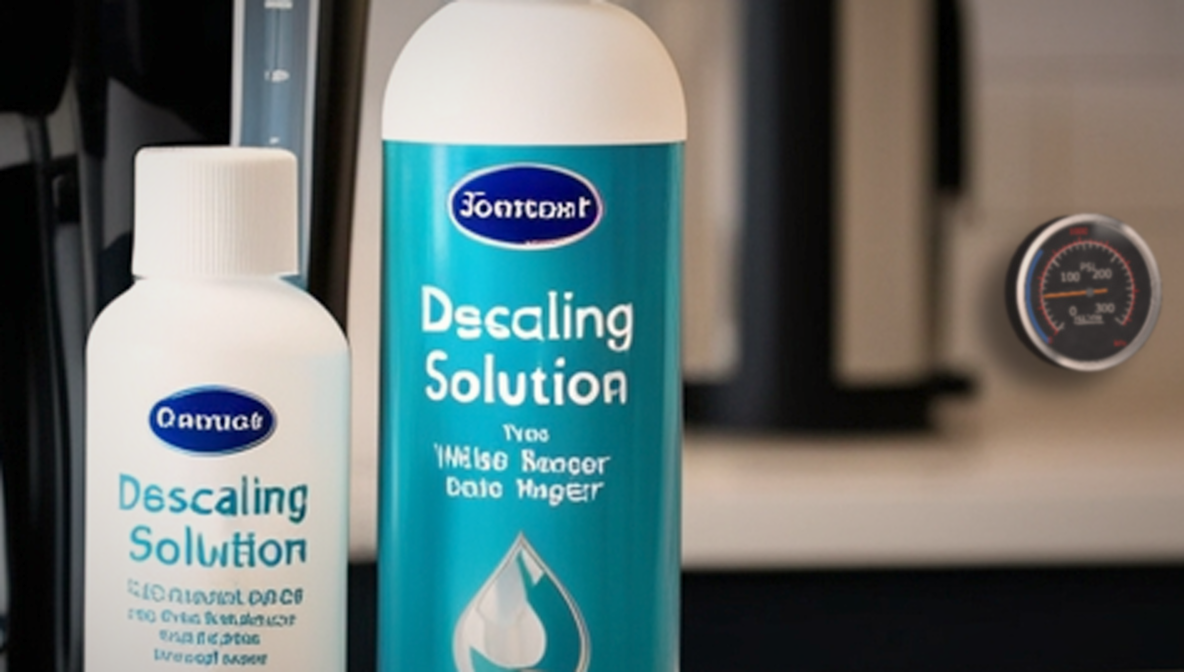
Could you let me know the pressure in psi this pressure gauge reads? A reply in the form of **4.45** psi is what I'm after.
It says **50** psi
